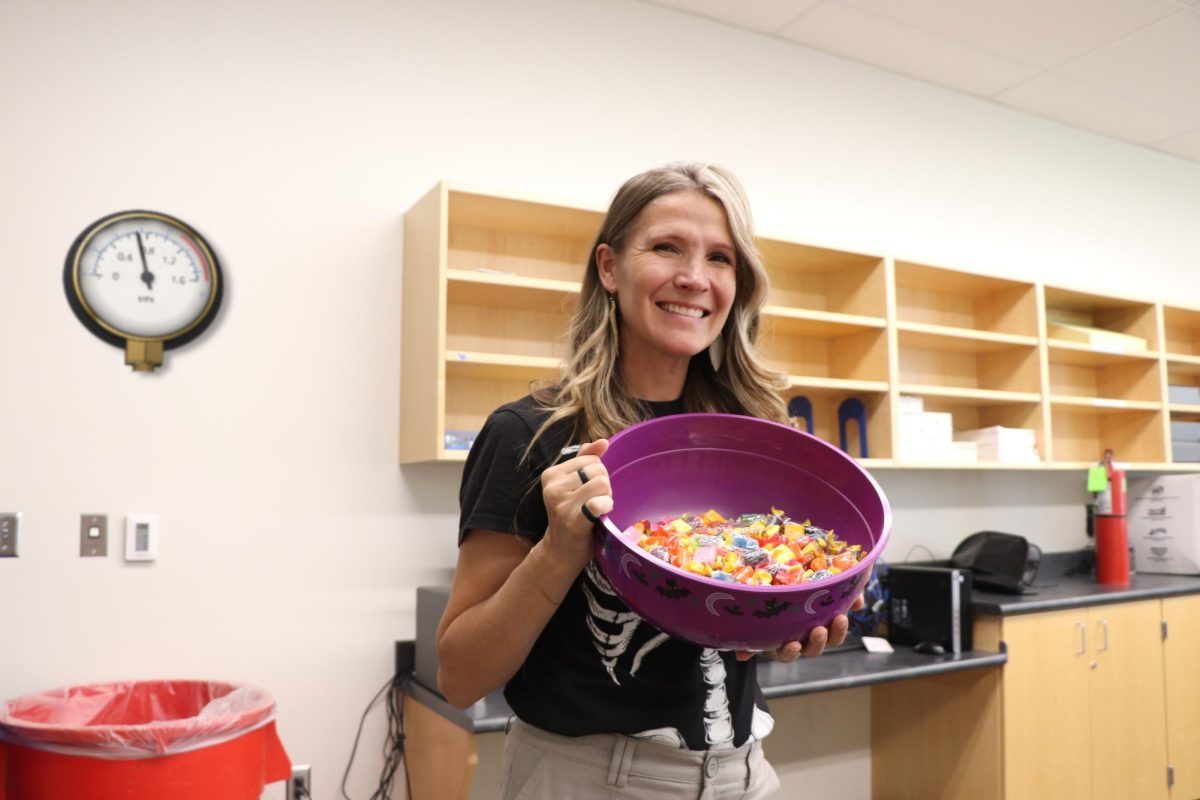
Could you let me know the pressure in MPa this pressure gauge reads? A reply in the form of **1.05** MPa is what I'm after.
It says **0.7** MPa
